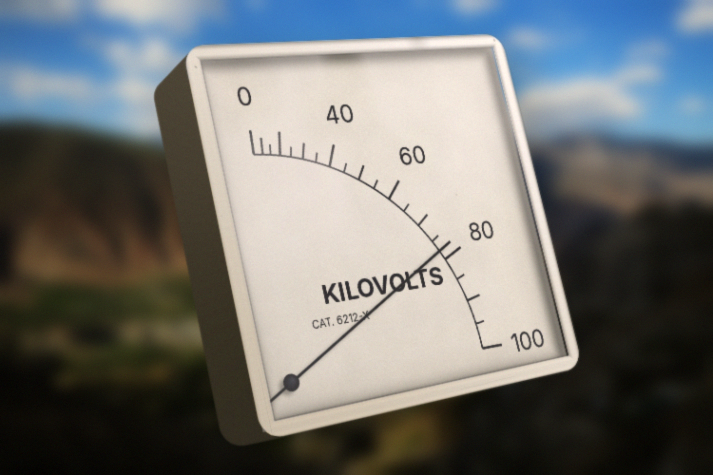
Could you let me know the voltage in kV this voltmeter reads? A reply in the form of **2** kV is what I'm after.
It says **77.5** kV
